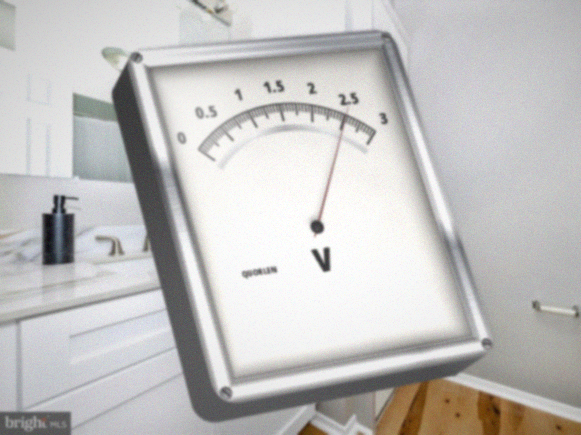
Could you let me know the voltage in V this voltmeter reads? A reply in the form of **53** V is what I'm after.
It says **2.5** V
